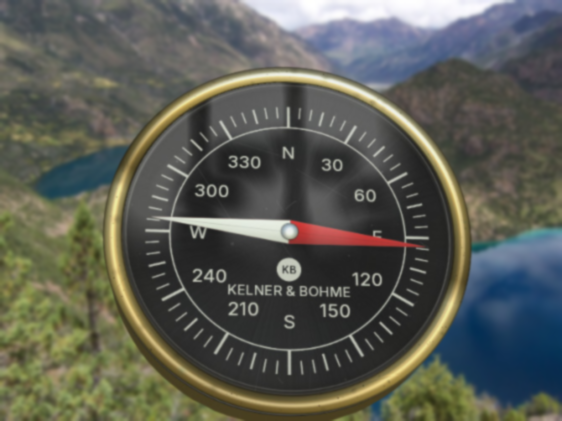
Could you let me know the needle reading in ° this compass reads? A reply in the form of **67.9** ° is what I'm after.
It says **95** °
